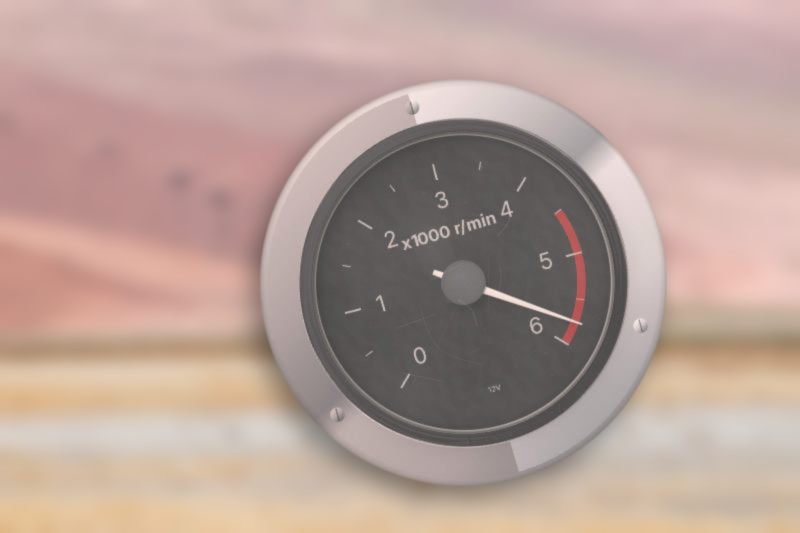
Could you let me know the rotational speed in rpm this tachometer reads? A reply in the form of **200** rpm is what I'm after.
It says **5750** rpm
